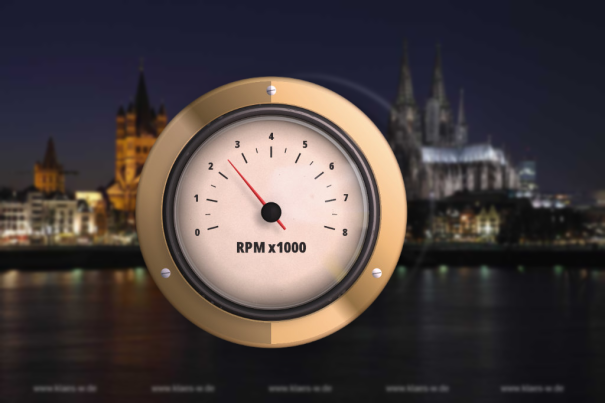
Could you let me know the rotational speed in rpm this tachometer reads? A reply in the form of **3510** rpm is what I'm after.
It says **2500** rpm
